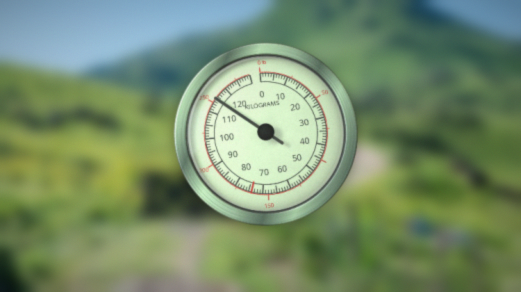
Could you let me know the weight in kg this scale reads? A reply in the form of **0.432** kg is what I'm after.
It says **115** kg
